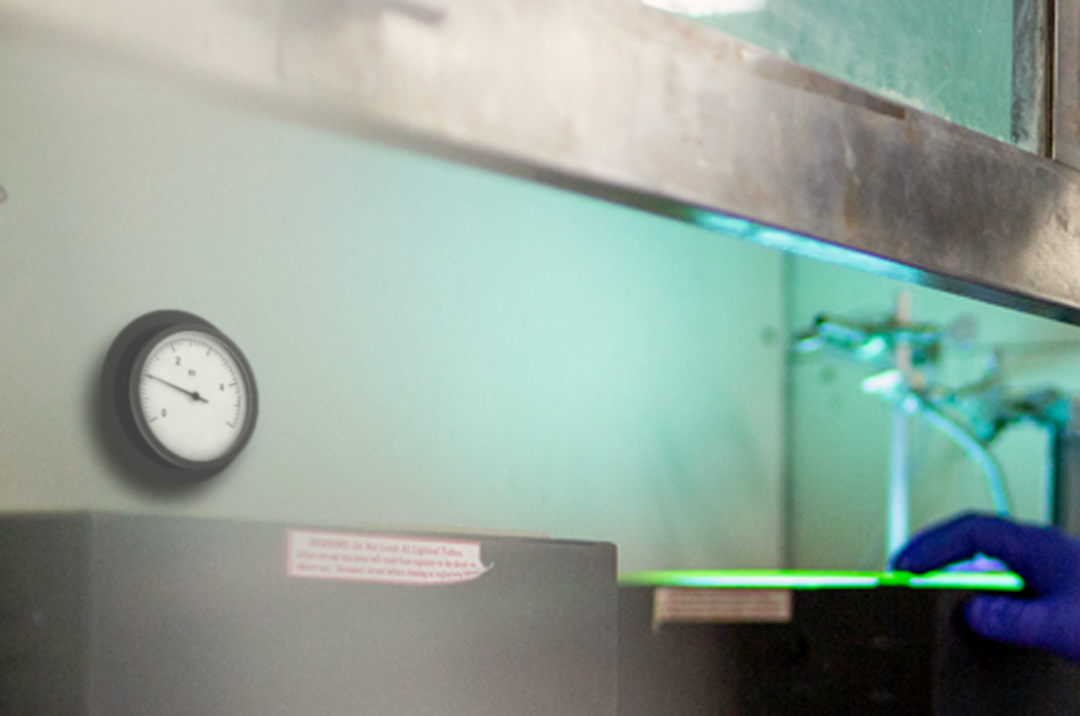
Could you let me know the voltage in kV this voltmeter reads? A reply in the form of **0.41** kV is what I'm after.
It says **1** kV
